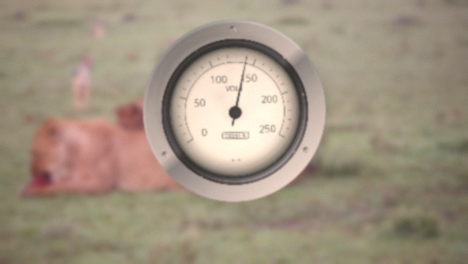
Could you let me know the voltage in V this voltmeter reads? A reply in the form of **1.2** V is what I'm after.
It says **140** V
